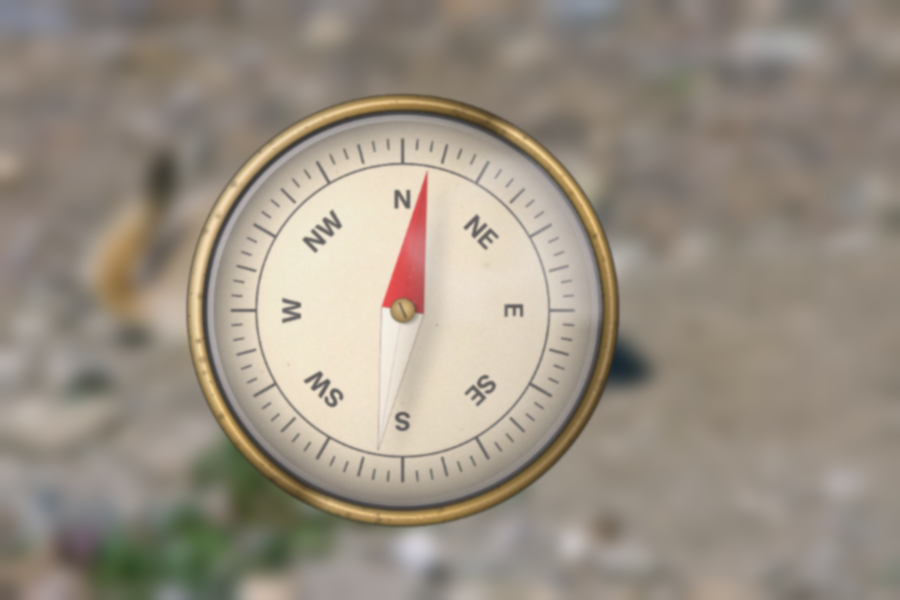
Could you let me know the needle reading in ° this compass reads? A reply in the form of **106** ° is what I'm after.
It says **10** °
